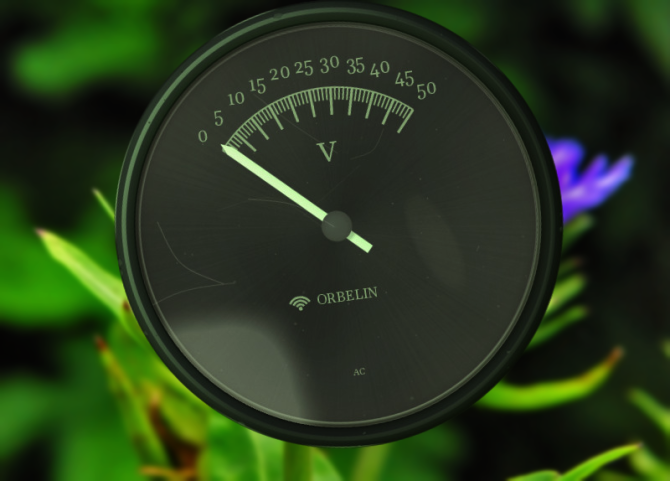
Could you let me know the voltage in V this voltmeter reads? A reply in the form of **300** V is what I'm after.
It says **1** V
